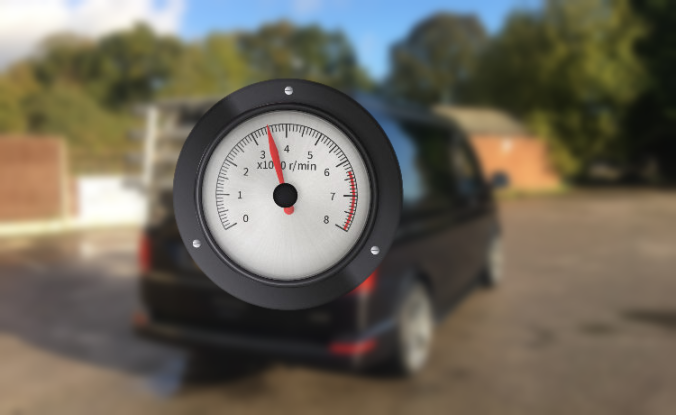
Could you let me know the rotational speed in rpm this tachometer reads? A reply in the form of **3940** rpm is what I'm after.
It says **3500** rpm
